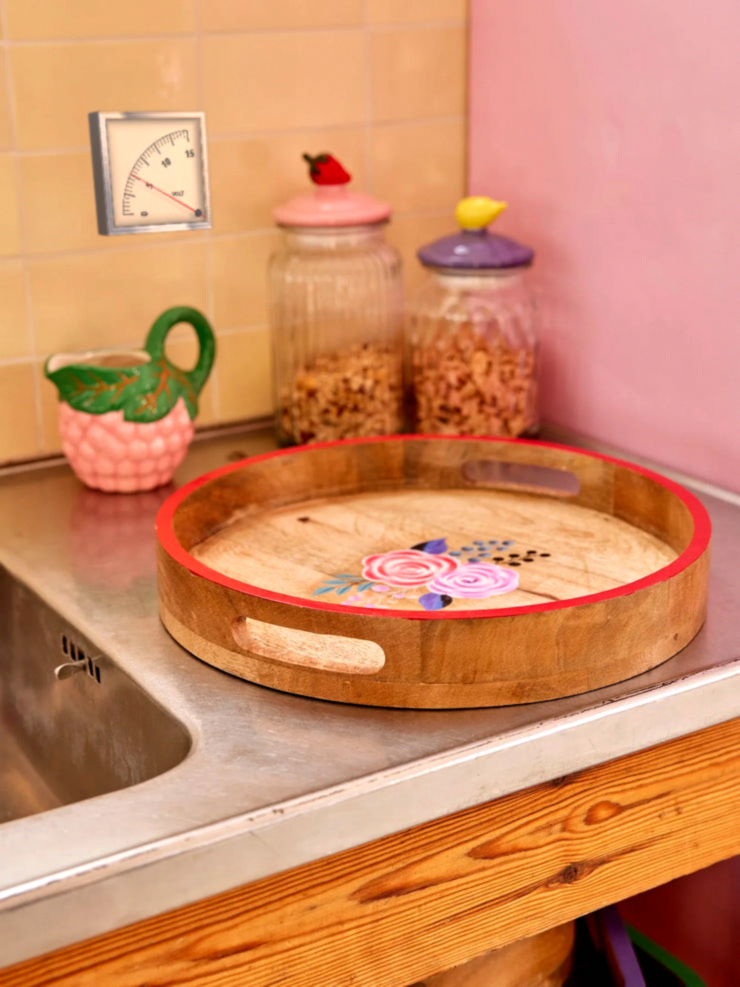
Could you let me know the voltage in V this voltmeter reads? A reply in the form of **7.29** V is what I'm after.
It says **5** V
